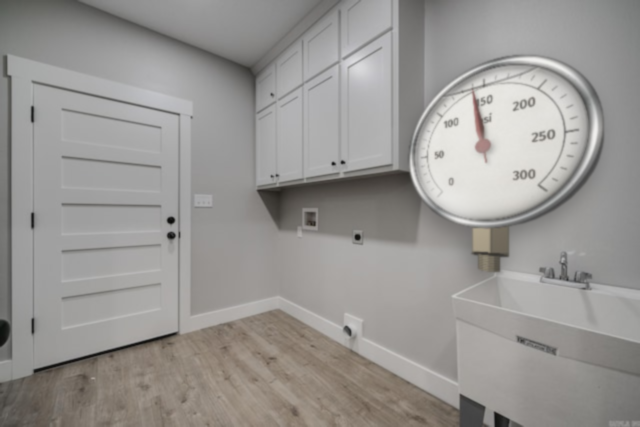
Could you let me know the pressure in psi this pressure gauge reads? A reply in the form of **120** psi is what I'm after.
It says **140** psi
